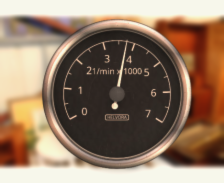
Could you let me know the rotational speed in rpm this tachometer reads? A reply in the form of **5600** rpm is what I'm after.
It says **3750** rpm
